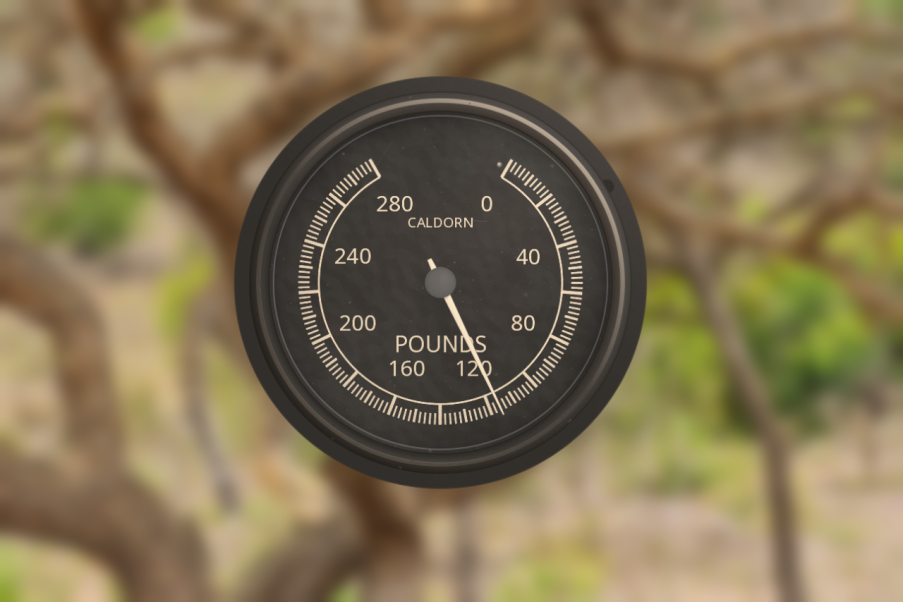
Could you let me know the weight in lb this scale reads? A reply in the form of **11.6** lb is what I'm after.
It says **116** lb
